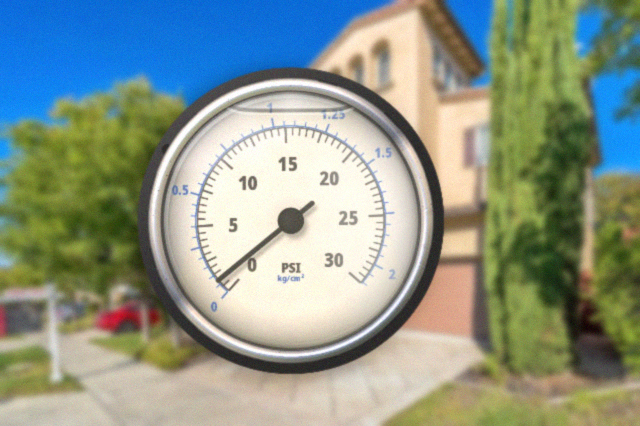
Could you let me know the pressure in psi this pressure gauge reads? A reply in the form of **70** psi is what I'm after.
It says **1** psi
